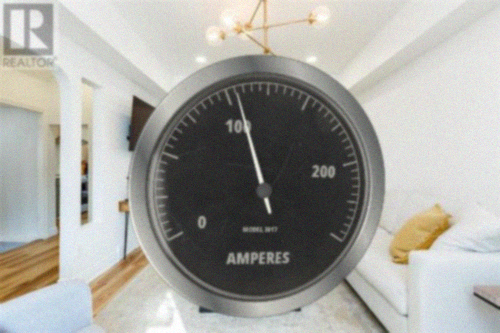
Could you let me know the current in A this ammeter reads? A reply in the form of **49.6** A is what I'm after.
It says **105** A
